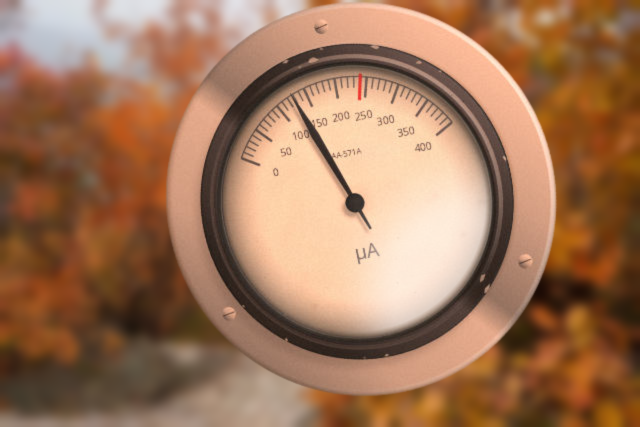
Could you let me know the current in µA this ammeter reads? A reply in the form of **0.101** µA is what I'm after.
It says **130** µA
